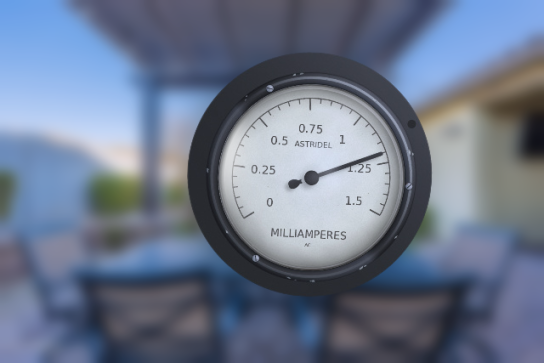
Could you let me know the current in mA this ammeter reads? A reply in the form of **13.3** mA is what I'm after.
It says **1.2** mA
